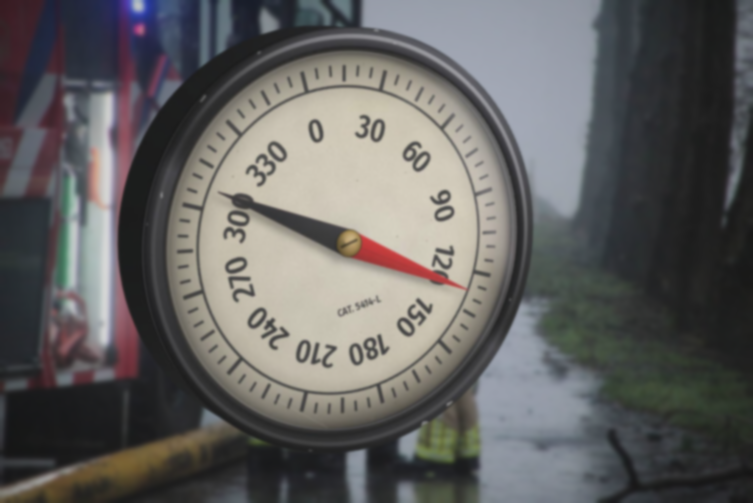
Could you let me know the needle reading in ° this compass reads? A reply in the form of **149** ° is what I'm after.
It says **127.5** °
